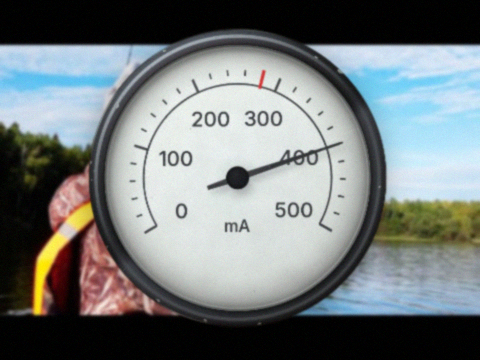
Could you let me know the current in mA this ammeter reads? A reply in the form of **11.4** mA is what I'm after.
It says **400** mA
